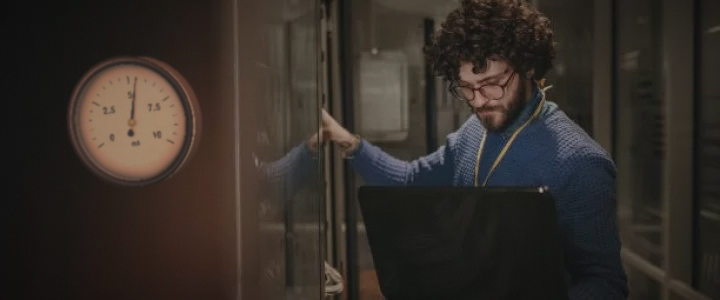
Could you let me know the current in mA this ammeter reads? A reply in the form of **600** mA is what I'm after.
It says **5.5** mA
